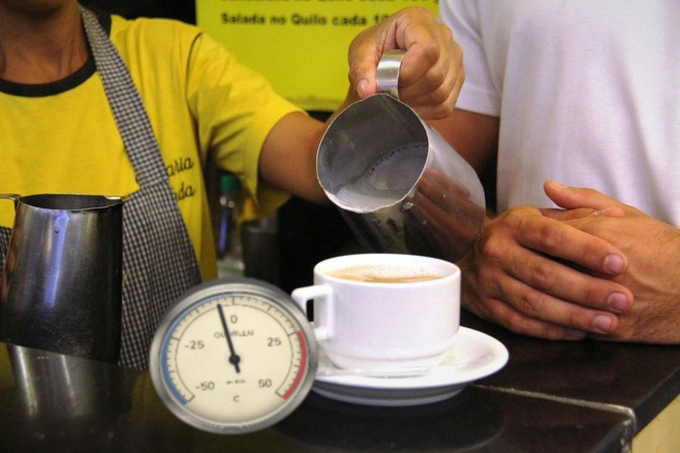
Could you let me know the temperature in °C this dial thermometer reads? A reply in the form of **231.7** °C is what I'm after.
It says **-5** °C
